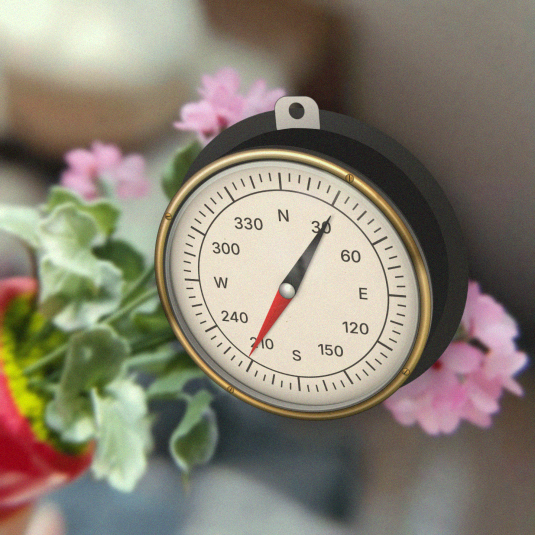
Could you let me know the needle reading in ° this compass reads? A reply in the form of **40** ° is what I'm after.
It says **212.5** °
